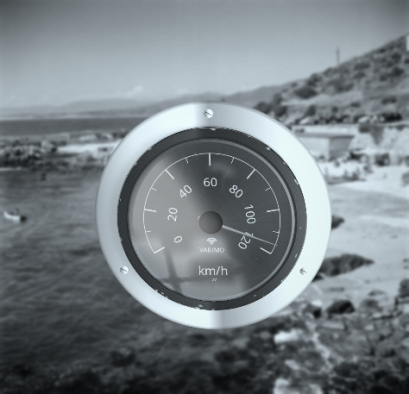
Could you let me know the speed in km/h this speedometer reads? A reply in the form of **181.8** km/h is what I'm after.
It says **115** km/h
